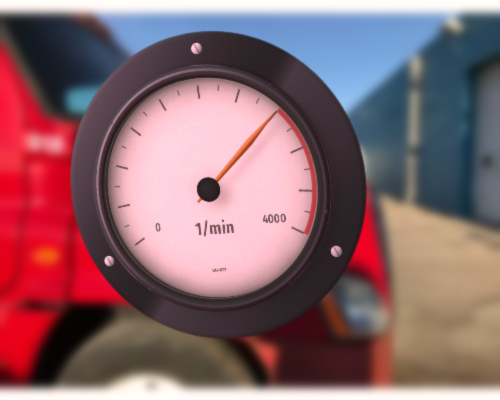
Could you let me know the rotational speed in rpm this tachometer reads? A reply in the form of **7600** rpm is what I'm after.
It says **2800** rpm
